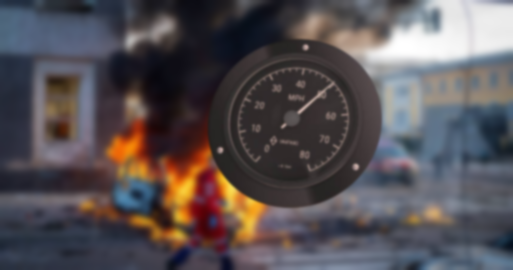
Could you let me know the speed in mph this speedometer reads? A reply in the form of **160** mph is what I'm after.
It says **50** mph
